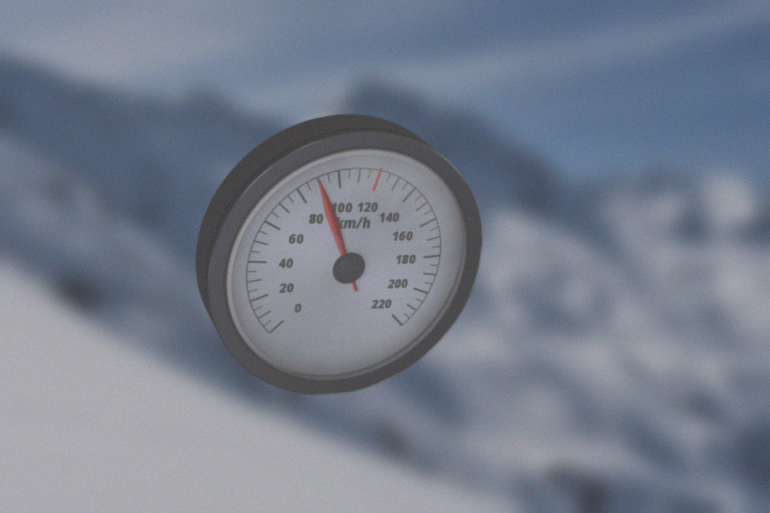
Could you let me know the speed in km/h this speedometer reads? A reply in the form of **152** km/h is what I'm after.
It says **90** km/h
